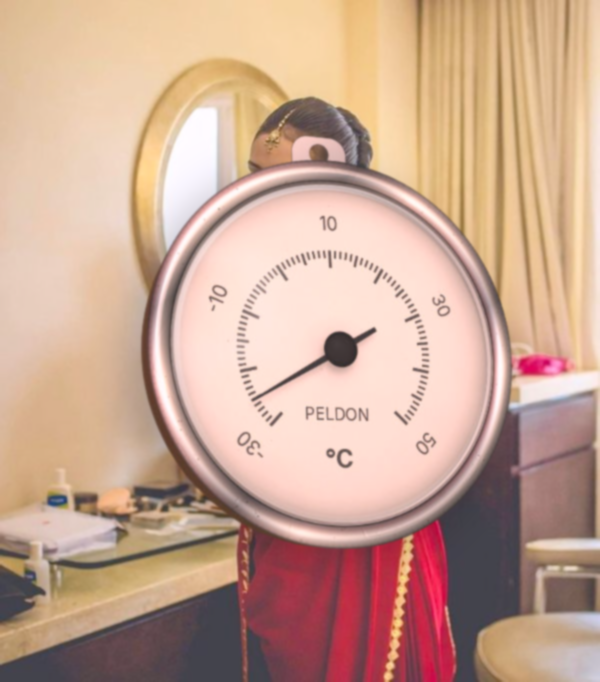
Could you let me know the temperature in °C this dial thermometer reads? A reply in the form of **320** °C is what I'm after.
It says **-25** °C
